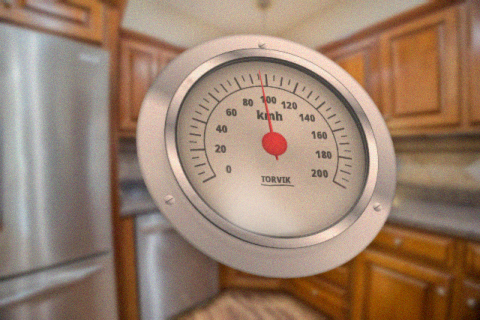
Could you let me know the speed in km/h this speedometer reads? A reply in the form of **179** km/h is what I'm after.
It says **95** km/h
